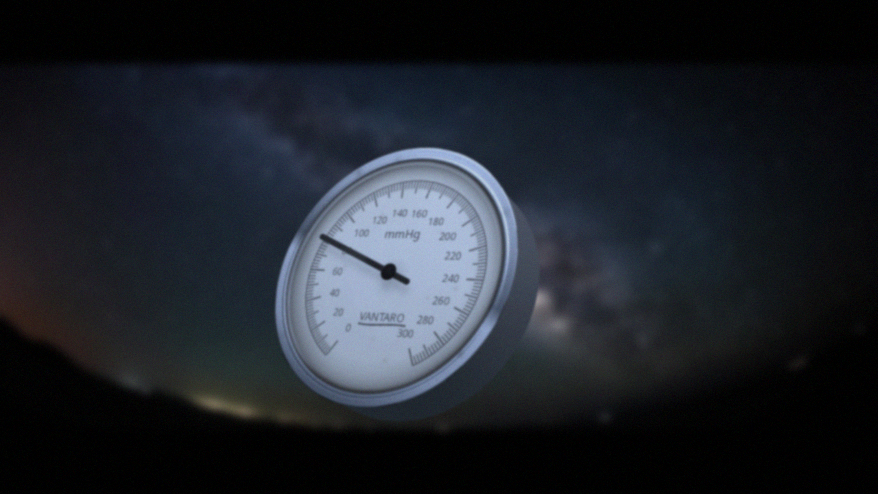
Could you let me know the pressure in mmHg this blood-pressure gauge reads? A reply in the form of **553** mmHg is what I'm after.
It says **80** mmHg
